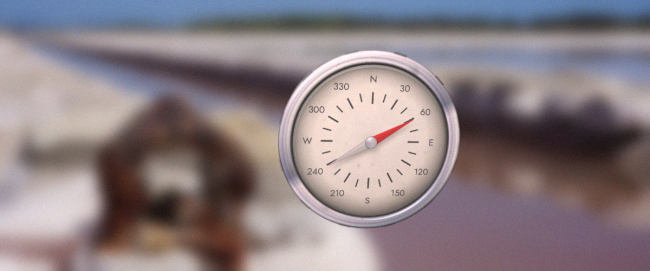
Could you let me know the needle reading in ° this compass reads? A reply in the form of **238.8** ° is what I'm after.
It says **60** °
